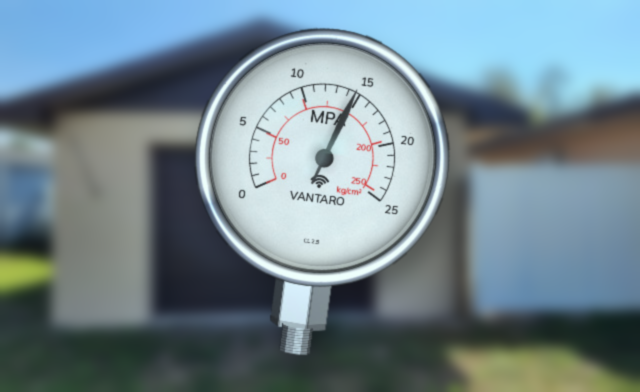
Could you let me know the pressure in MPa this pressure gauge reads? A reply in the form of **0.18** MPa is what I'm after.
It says **14.5** MPa
